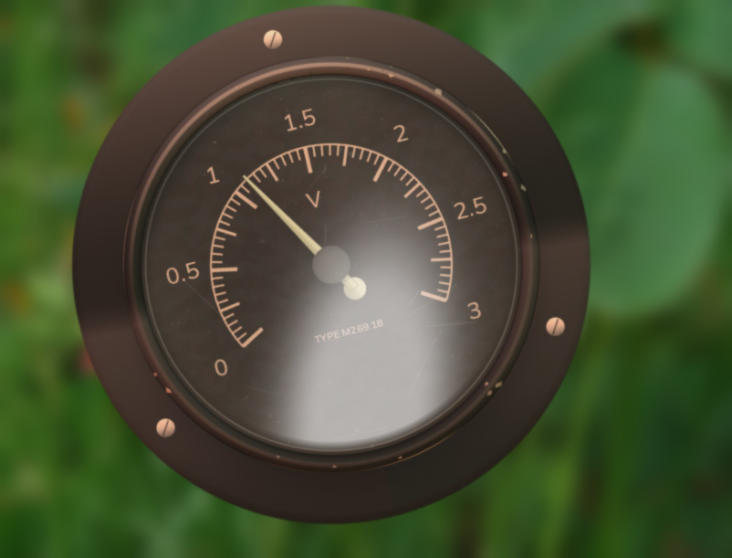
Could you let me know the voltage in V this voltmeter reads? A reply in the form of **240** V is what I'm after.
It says **1.1** V
